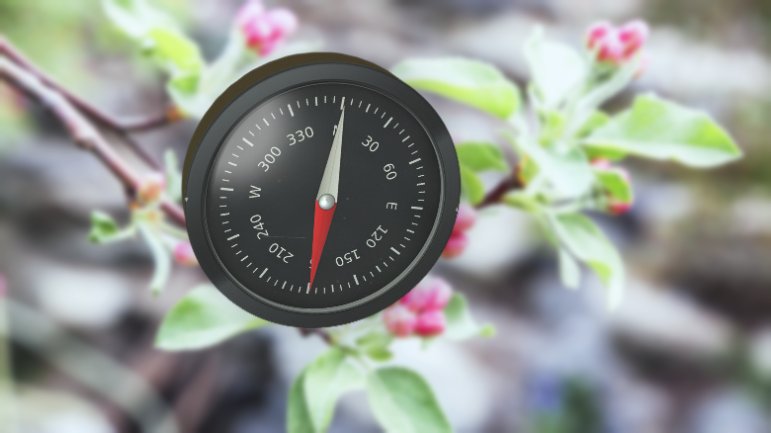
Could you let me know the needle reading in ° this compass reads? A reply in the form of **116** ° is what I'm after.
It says **180** °
